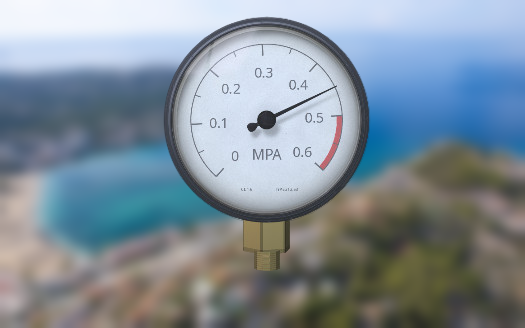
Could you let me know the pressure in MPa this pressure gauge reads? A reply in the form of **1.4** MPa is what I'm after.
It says **0.45** MPa
